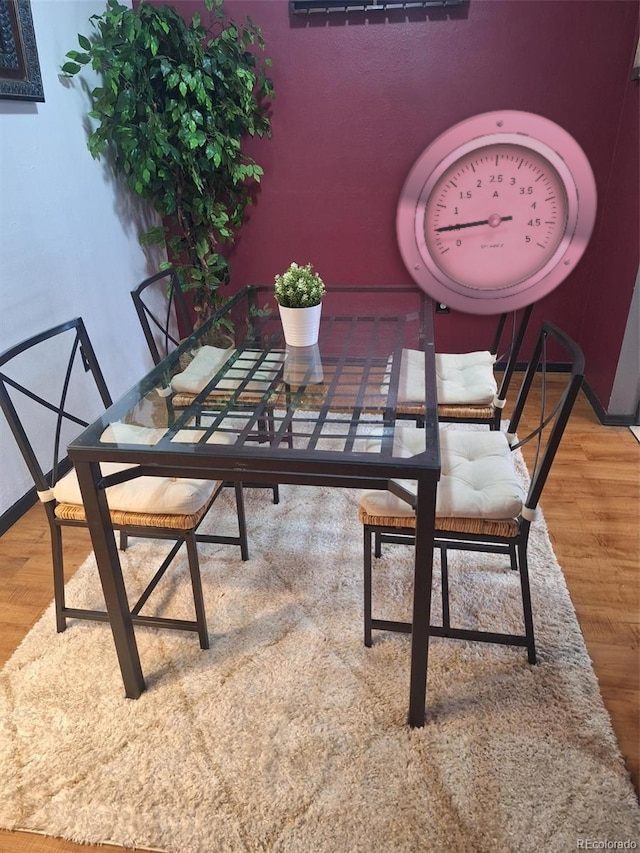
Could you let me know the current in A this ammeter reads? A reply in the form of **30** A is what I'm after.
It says **0.5** A
